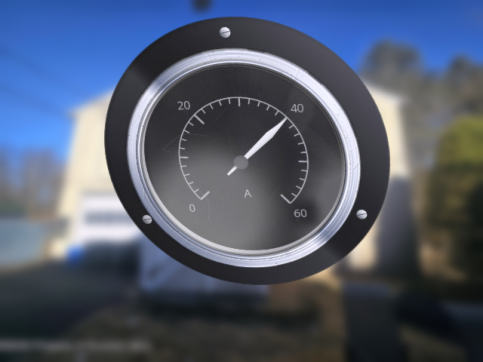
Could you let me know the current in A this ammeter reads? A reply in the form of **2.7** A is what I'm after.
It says **40** A
